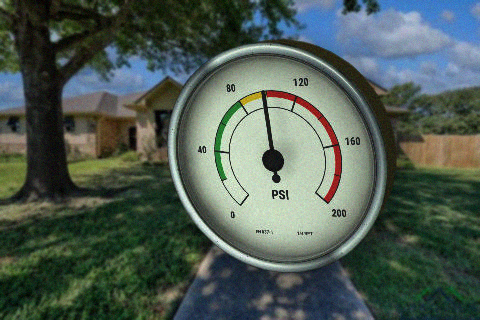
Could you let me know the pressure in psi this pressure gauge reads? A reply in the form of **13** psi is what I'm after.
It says **100** psi
